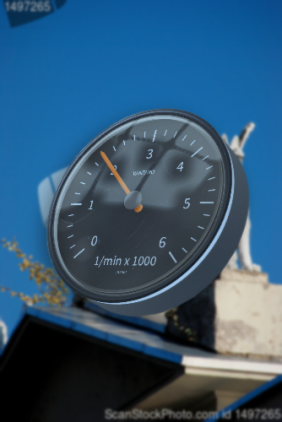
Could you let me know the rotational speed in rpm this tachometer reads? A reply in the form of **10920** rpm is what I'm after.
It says **2000** rpm
